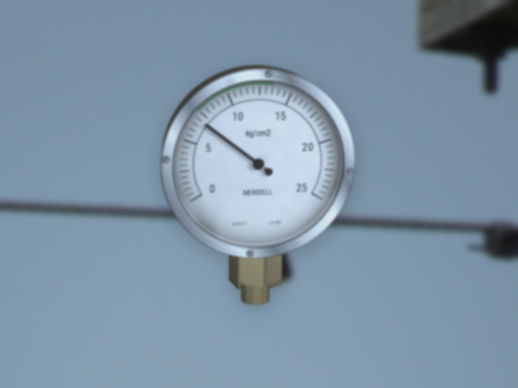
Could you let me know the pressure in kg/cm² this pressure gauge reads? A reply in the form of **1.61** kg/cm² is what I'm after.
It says **7** kg/cm²
